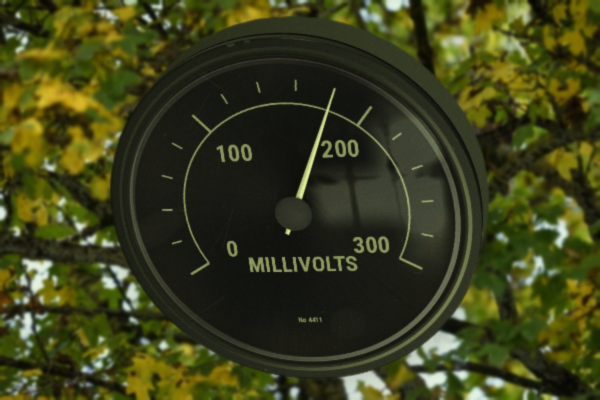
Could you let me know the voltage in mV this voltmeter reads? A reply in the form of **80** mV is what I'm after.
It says **180** mV
